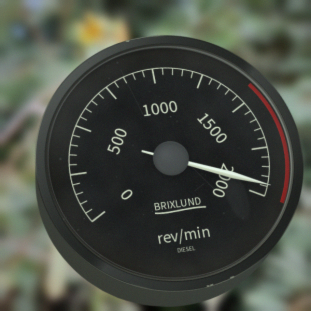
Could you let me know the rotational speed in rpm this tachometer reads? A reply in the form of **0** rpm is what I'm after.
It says **1950** rpm
